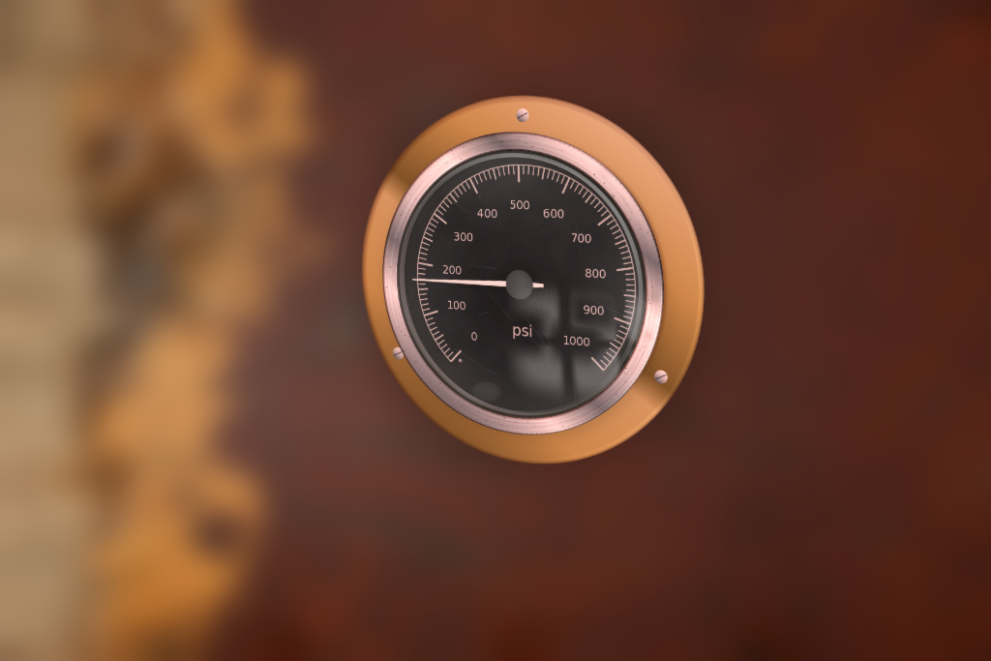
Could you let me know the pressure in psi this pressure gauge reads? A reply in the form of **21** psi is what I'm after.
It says **170** psi
